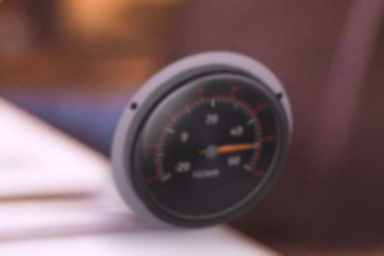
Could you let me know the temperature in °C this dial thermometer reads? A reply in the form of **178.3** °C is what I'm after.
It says **50** °C
